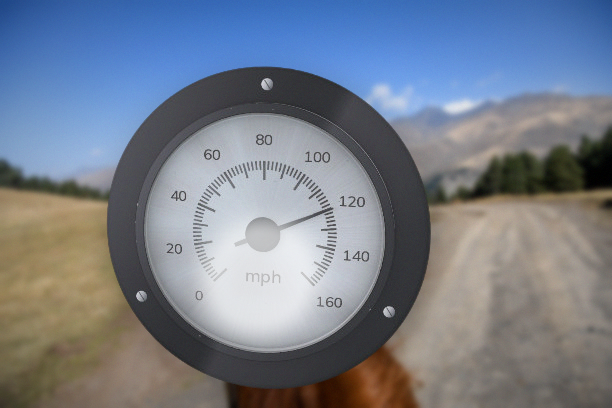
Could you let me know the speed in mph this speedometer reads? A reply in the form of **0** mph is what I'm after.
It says **120** mph
